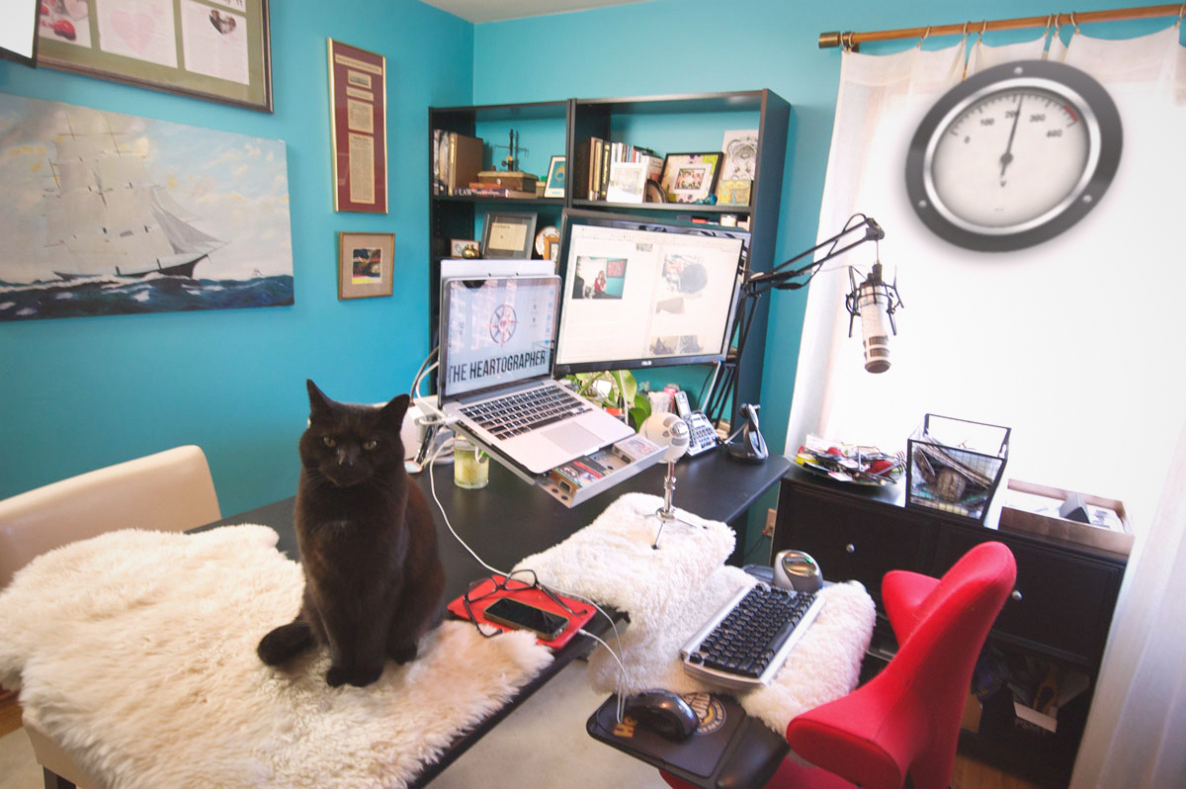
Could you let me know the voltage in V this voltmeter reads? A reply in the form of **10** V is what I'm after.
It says **220** V
